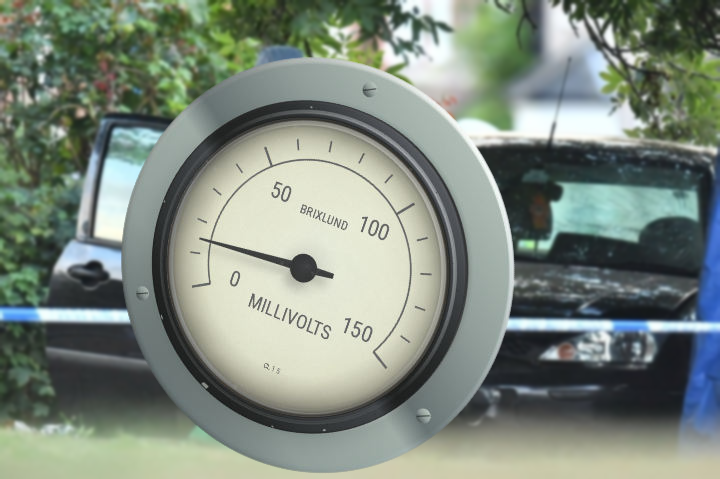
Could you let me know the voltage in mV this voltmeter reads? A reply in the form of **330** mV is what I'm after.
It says **15** mV
